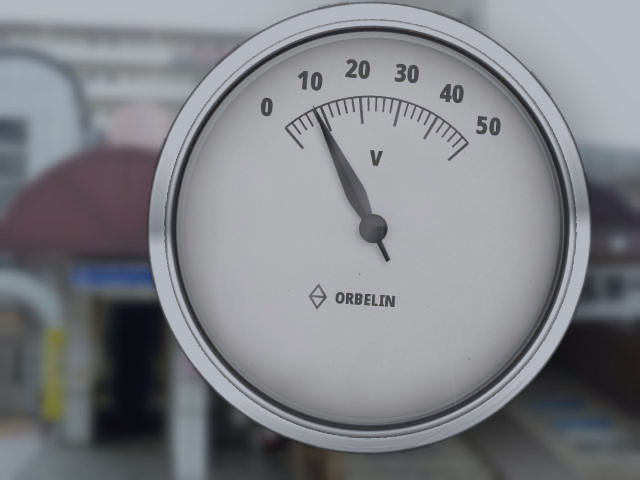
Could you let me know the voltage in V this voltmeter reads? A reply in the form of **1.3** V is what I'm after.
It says **8** V
